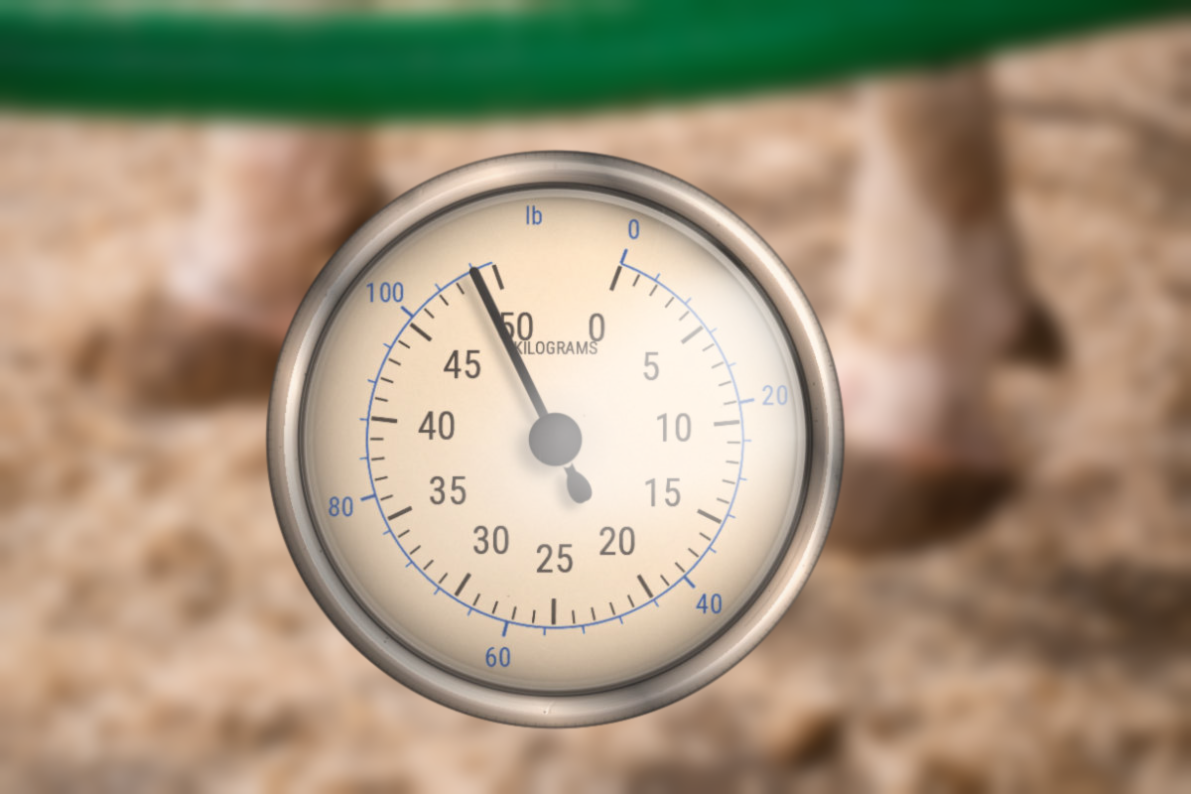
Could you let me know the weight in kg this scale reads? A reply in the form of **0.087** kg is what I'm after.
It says **49** kg
